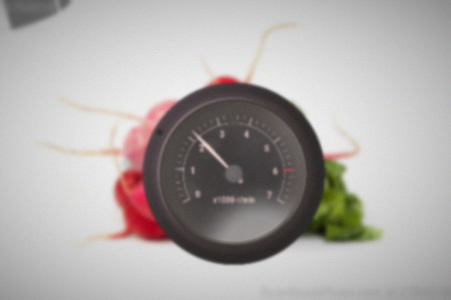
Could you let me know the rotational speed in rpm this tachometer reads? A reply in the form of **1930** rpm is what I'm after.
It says **2200** rpm
